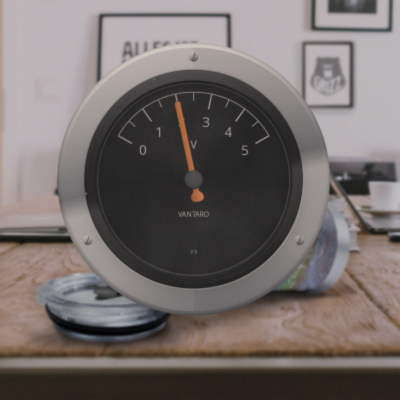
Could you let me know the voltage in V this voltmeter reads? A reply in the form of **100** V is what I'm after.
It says **2** V
